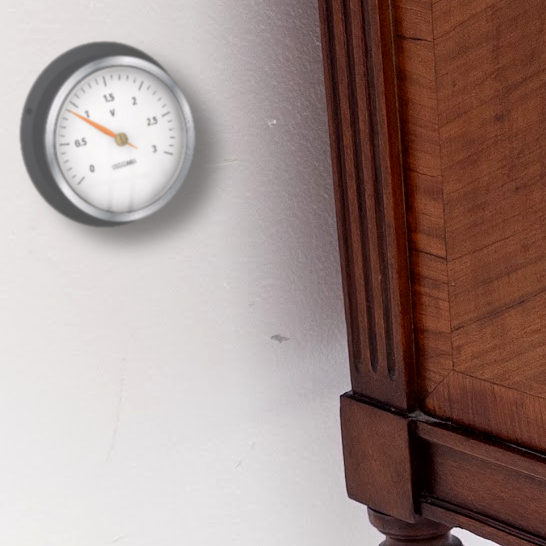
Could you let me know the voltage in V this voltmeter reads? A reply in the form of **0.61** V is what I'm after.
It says **0.9** V
